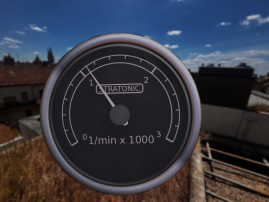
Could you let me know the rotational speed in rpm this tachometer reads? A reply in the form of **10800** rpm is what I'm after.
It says **1100** rpm
